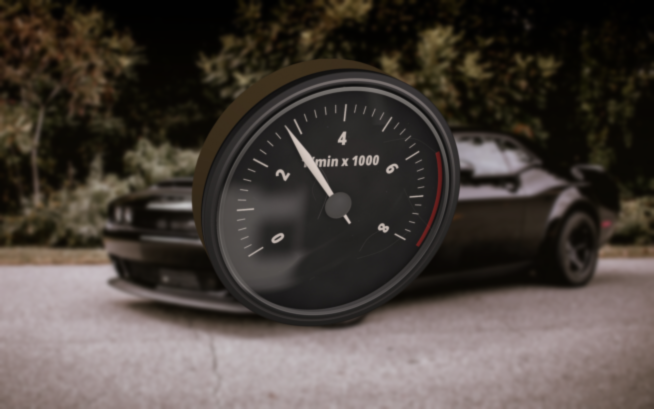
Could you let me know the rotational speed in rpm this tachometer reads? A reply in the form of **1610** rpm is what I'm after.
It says **2800** rpm
